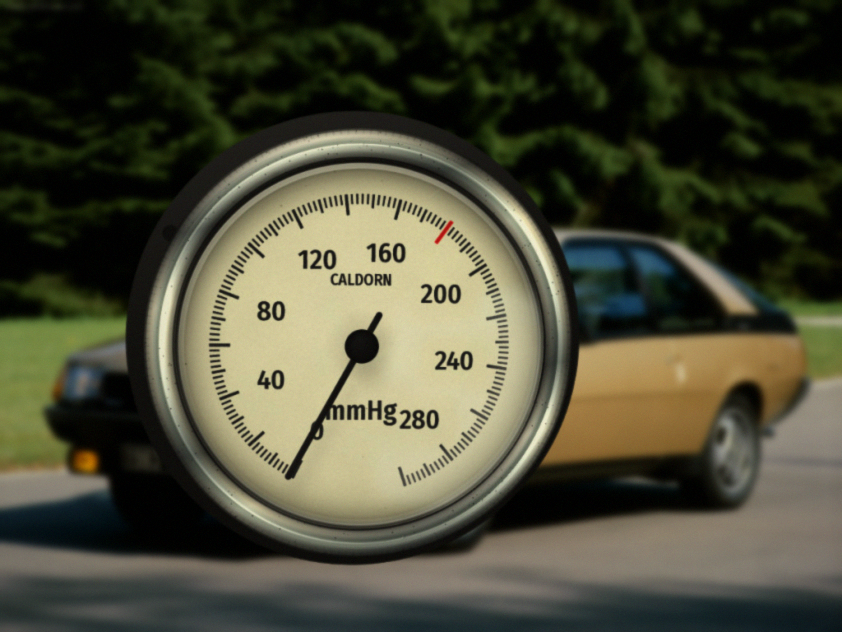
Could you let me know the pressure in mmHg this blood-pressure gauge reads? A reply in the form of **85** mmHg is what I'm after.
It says **2** mmHg
